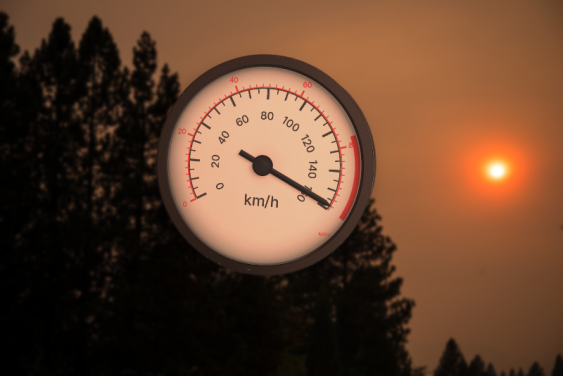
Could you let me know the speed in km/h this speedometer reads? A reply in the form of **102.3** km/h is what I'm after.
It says **157.5** km/h
